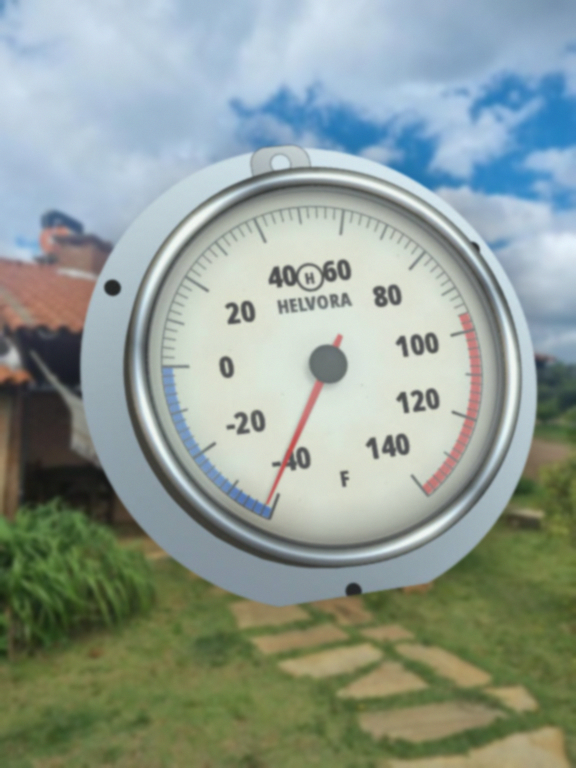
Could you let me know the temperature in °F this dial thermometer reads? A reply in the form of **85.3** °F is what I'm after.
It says **-38** °F
